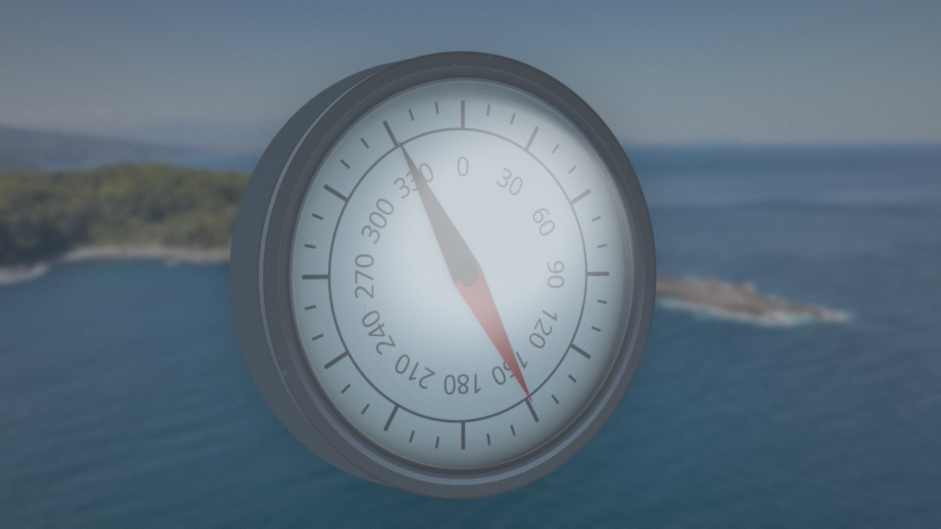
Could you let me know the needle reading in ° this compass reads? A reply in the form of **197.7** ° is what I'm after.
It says **150** °
